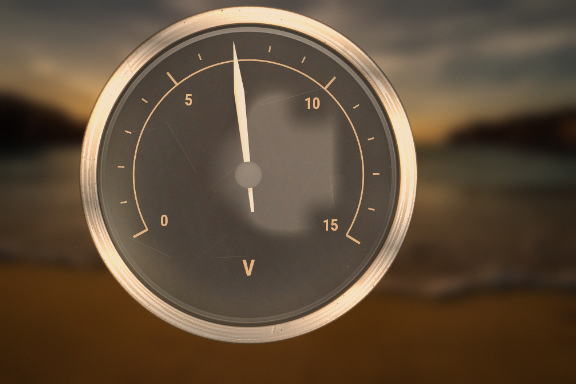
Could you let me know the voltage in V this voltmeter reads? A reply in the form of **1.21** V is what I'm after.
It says **7** V
